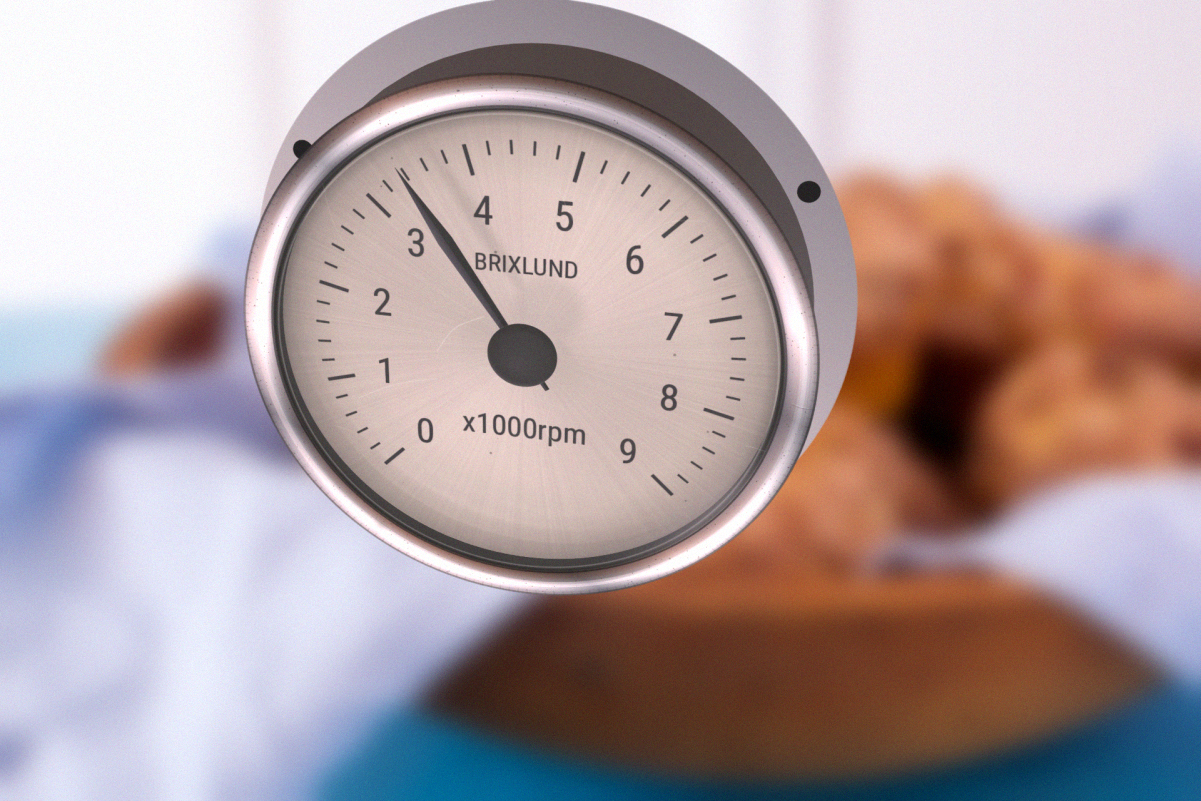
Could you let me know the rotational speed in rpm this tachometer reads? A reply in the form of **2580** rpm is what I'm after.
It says **3400** rpm
